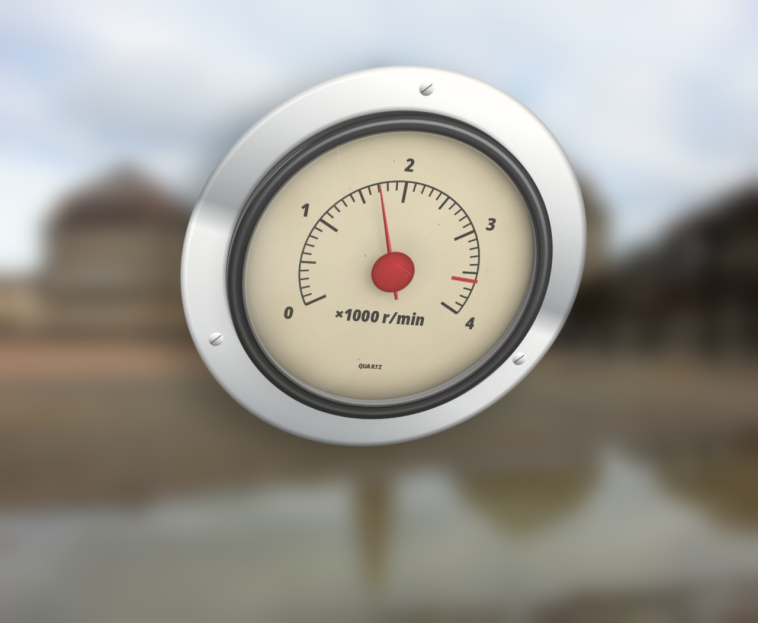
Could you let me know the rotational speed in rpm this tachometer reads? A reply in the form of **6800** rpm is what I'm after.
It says **1700** rpm
